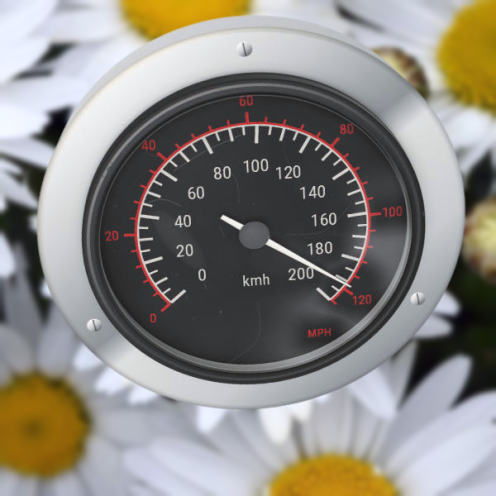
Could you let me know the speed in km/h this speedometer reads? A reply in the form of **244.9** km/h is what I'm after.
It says **190** km/h
